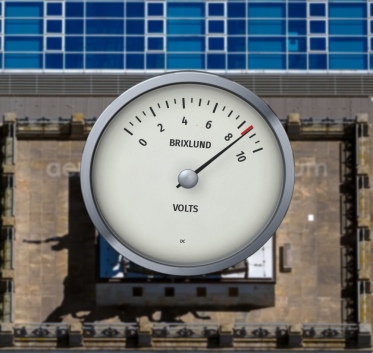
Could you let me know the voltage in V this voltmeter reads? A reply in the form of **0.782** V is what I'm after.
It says **8.5** V
